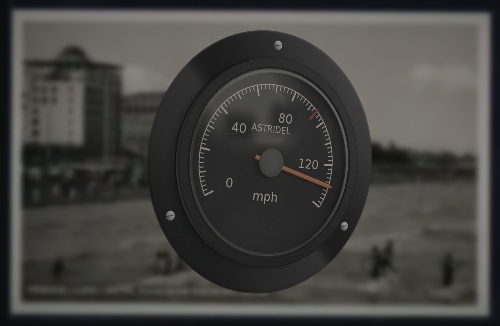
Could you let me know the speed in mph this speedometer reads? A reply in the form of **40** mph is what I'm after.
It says **130** mph
